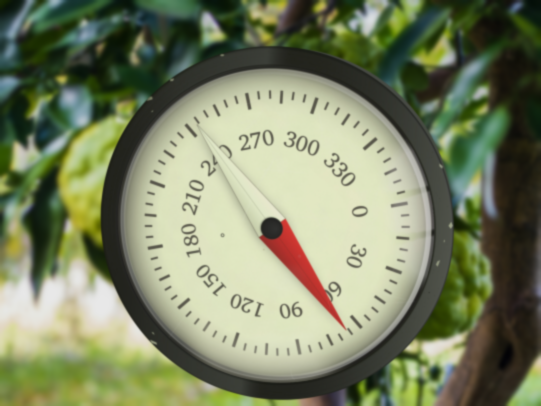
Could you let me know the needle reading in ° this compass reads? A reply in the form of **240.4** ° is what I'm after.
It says **65** °
